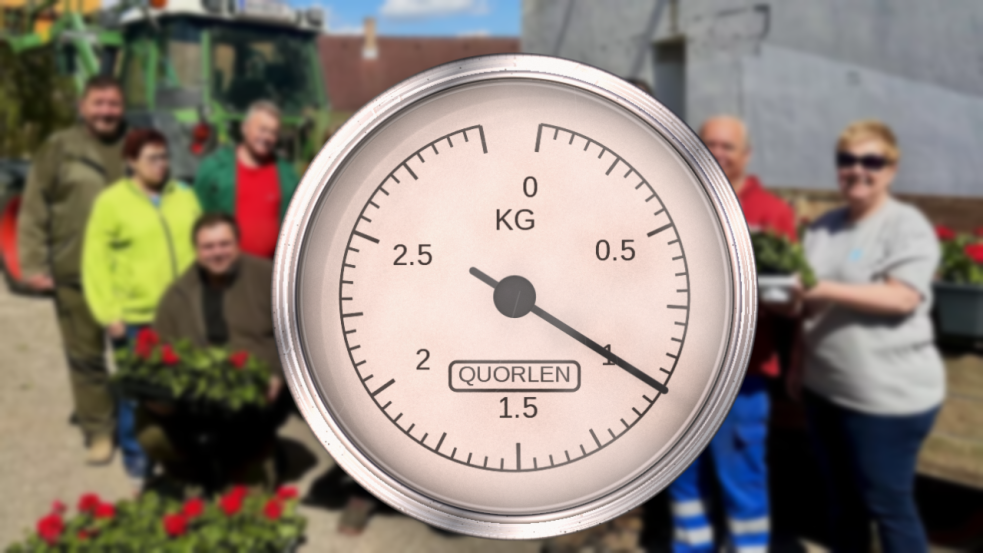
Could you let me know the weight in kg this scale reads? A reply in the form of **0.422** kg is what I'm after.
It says **1** kg
